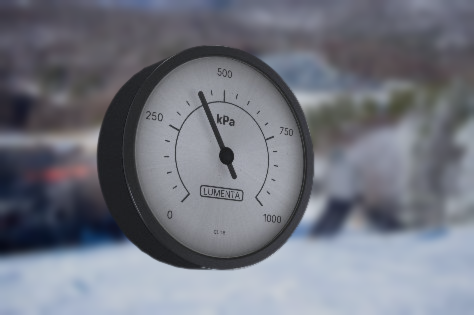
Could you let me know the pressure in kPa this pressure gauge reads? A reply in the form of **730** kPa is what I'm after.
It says **400** kPa
